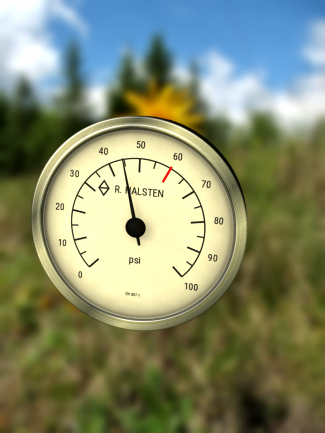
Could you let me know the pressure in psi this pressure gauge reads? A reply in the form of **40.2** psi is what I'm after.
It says **45** psi
